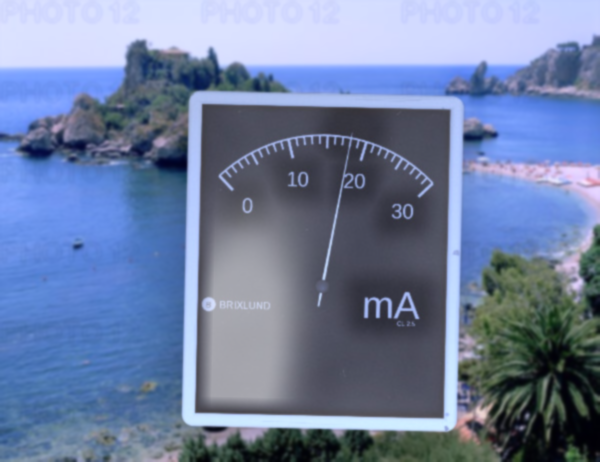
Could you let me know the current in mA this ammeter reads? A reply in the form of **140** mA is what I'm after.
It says **18** mA
